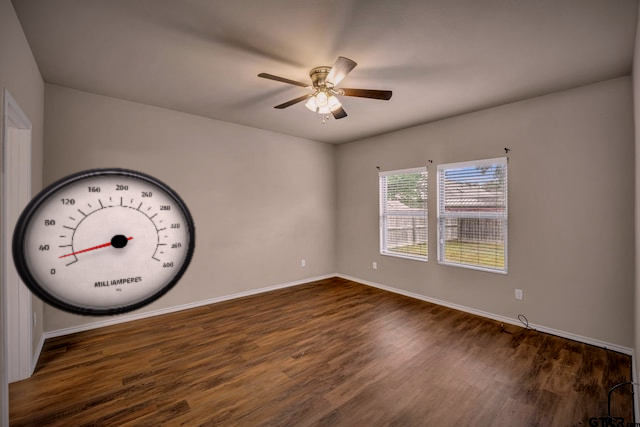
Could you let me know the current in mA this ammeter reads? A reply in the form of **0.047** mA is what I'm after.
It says **20** mA
